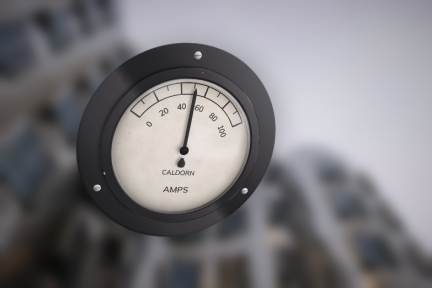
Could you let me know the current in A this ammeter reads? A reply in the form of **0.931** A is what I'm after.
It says **50** A
